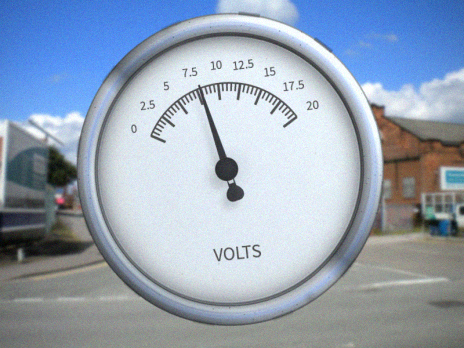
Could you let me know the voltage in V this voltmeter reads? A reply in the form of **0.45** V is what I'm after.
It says **8** V
